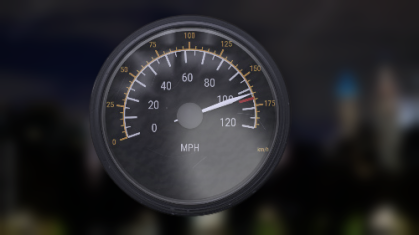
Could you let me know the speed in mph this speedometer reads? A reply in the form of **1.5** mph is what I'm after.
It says **102.5** mph
